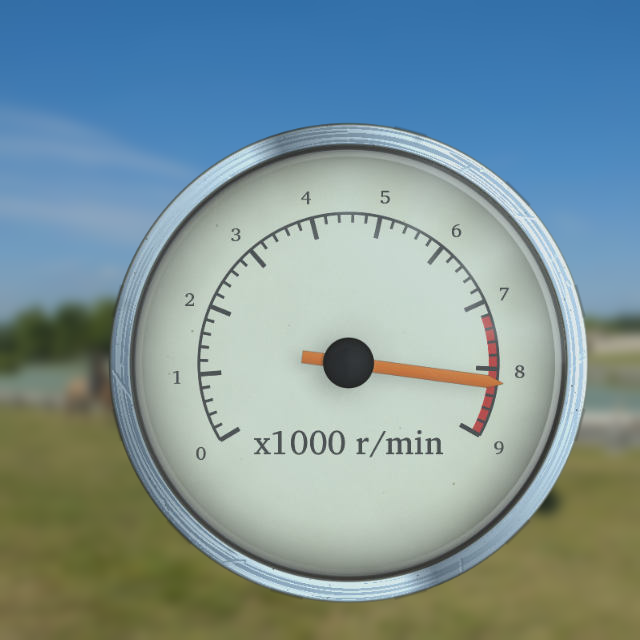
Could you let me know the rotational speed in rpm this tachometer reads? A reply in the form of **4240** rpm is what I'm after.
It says **8200** rpm
